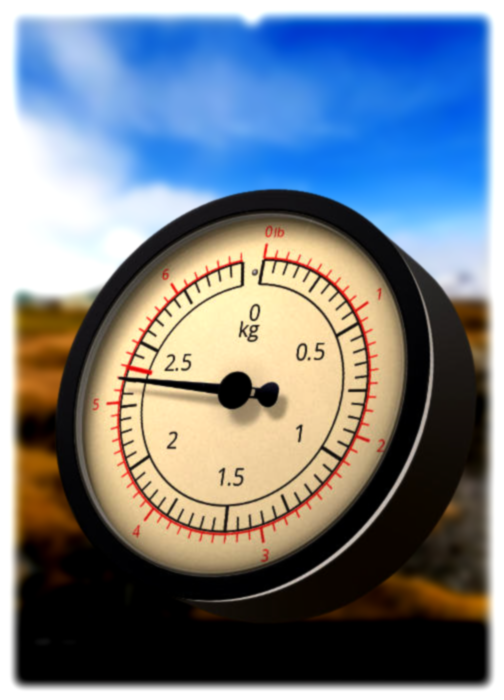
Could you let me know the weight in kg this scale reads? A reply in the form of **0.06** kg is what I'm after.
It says **2.35** kg
